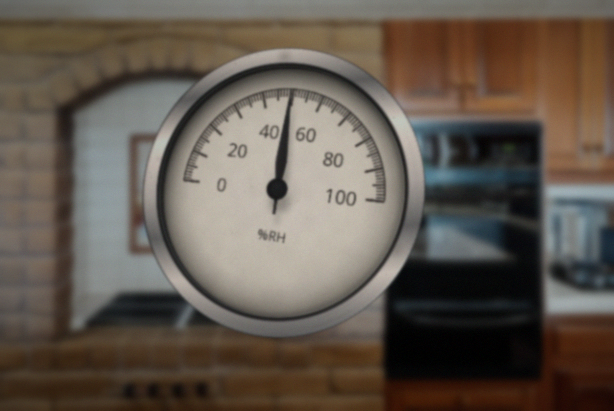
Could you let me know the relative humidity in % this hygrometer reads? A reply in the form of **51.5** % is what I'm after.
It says **50** %
